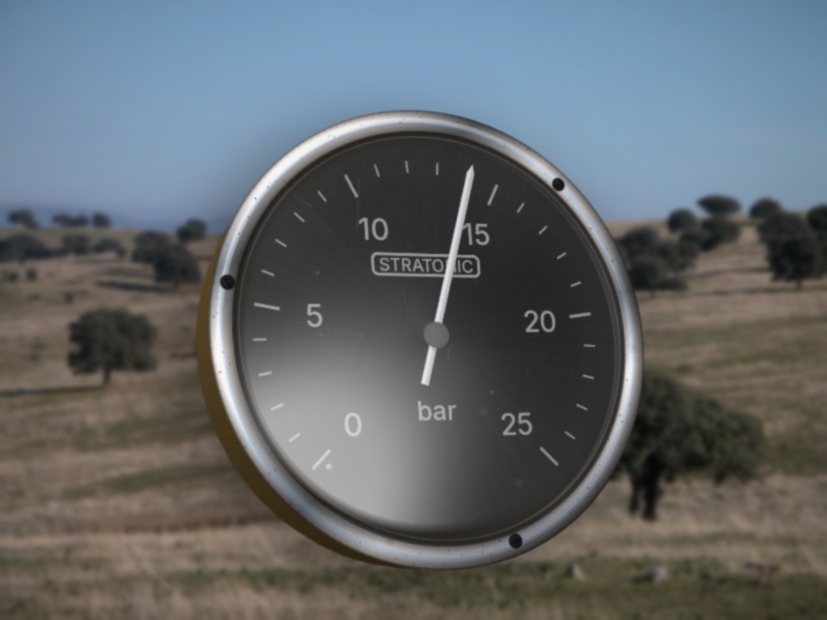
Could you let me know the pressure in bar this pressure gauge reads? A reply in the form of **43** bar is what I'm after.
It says **14** bar
